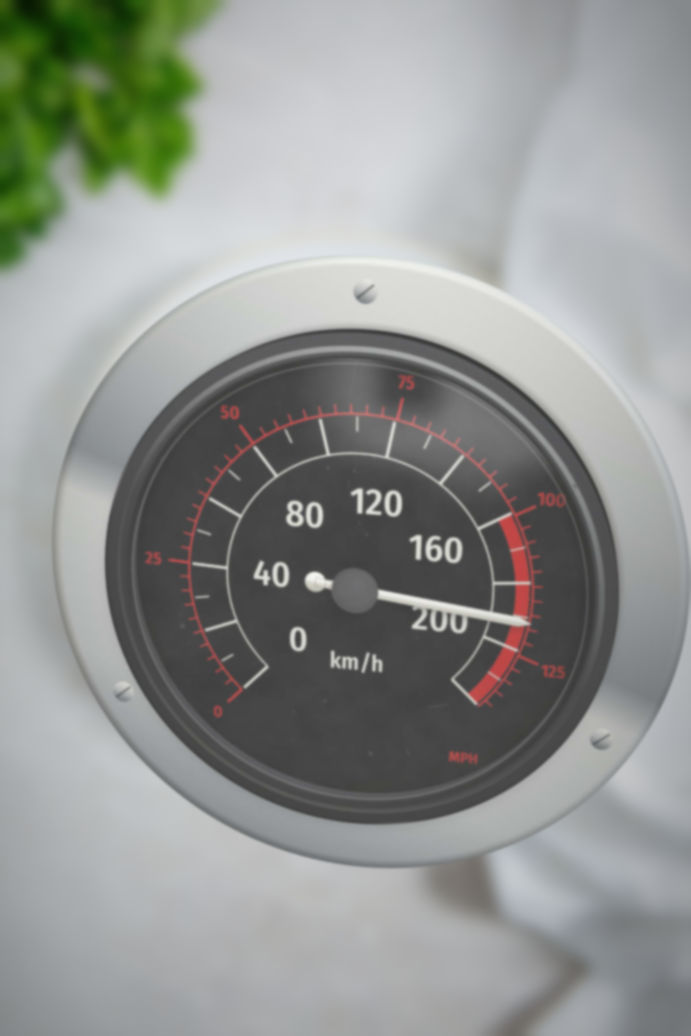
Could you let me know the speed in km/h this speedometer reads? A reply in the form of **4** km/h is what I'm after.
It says **190** km/h
